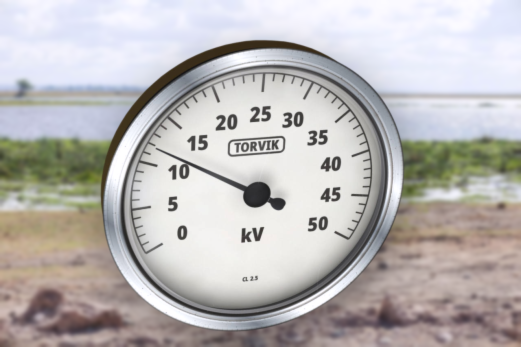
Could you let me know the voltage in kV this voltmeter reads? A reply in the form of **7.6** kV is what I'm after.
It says **12** kV
